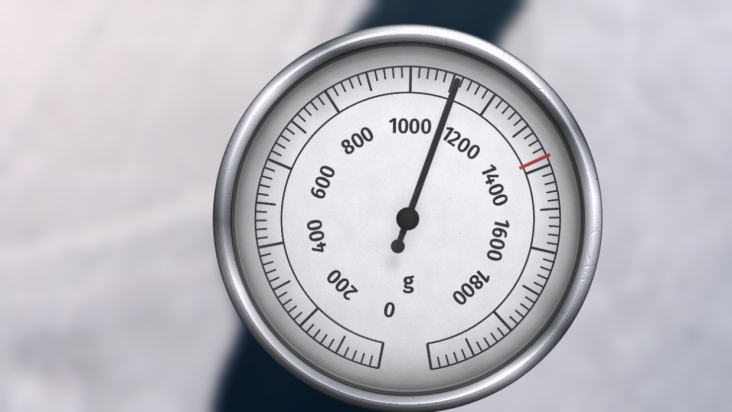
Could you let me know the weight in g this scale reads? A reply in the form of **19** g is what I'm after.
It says **1110** g
